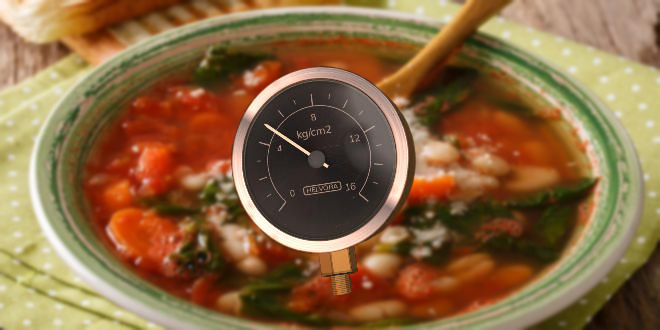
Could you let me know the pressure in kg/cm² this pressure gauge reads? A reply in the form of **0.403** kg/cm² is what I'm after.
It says **5** kg/cm²
